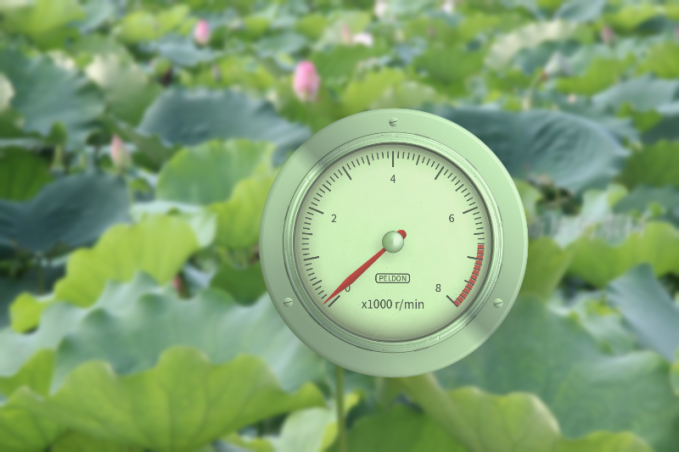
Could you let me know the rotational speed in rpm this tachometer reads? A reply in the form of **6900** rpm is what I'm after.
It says **100** rpm
